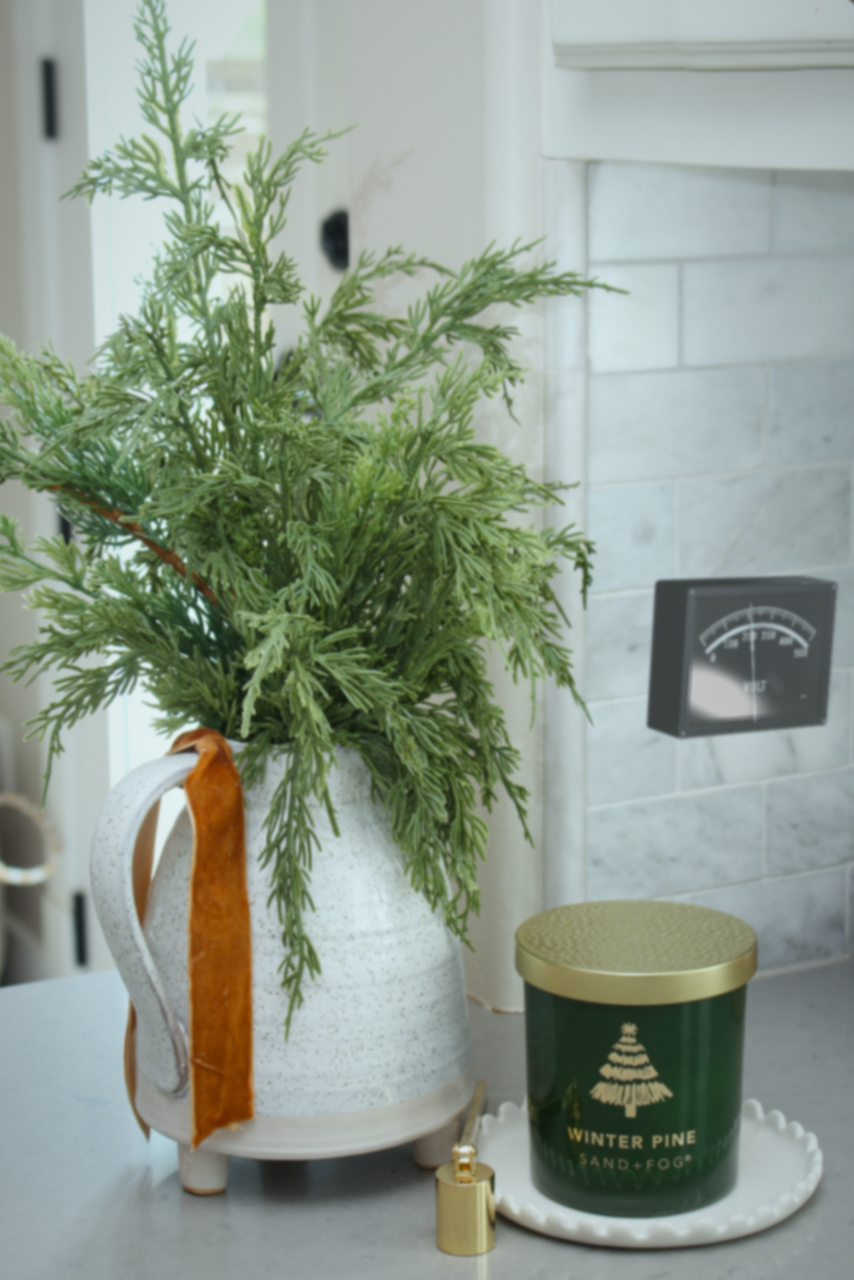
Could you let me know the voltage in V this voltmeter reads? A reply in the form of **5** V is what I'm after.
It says **200** V
